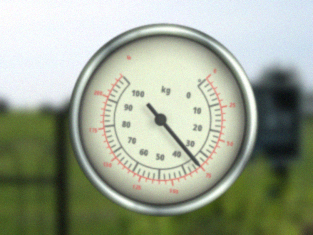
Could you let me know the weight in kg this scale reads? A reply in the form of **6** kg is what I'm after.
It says **34** kg
